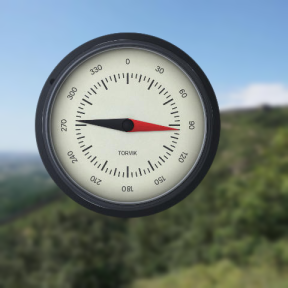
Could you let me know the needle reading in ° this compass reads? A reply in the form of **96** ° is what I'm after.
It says **95** °
